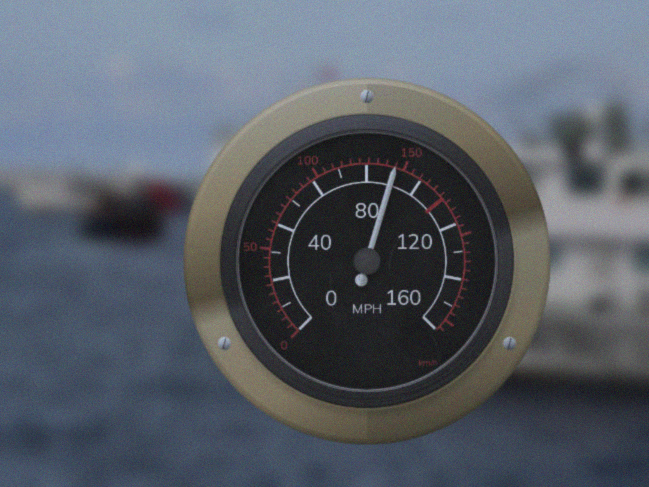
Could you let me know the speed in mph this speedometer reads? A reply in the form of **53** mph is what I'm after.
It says **90** mph
